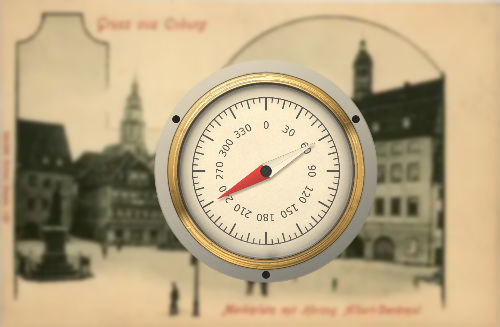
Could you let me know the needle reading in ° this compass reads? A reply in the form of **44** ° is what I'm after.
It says **240** °
